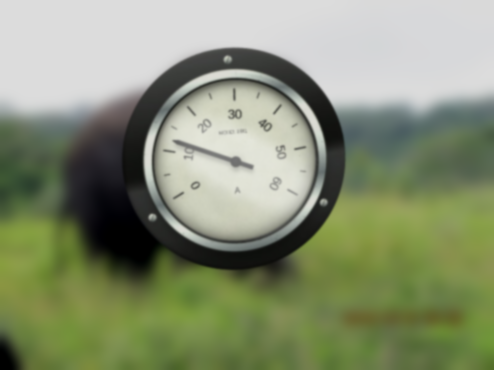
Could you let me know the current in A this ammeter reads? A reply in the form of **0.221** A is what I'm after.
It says **12.5** A
